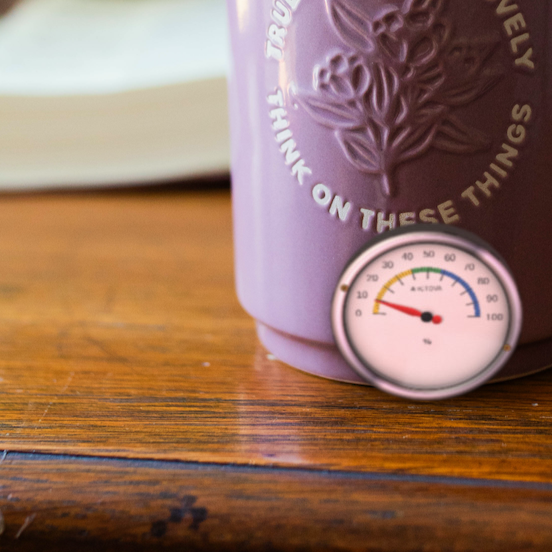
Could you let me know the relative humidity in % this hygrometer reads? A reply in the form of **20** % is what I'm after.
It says **10** %
